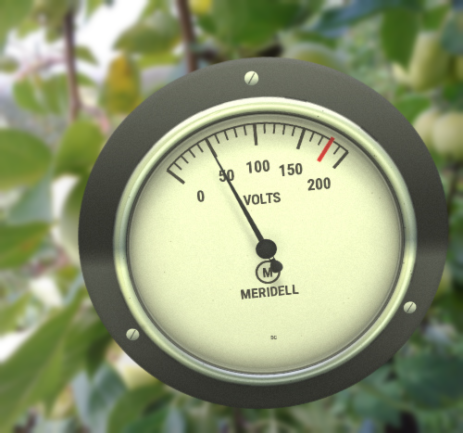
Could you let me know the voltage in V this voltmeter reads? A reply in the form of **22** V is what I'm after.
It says **50** V
